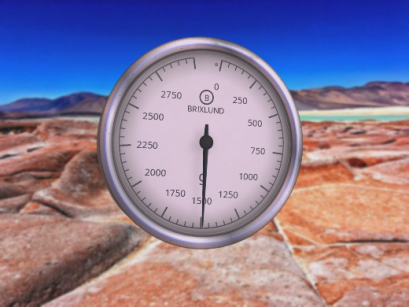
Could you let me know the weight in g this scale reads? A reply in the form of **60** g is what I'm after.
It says **1500** g
